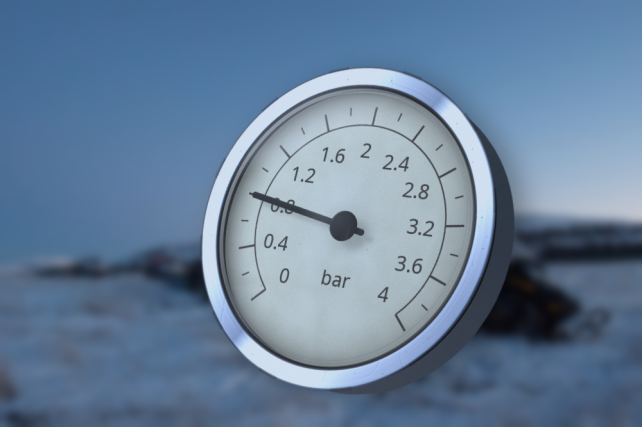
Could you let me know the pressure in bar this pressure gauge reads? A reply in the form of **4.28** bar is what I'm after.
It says **0.8** bar
